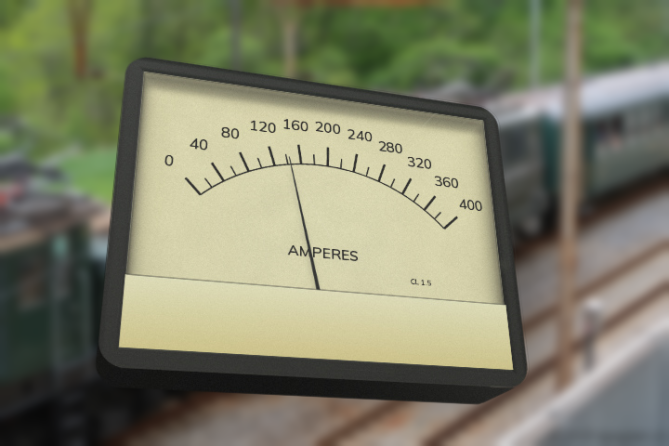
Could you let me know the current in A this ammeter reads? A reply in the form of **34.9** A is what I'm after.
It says **140** A
